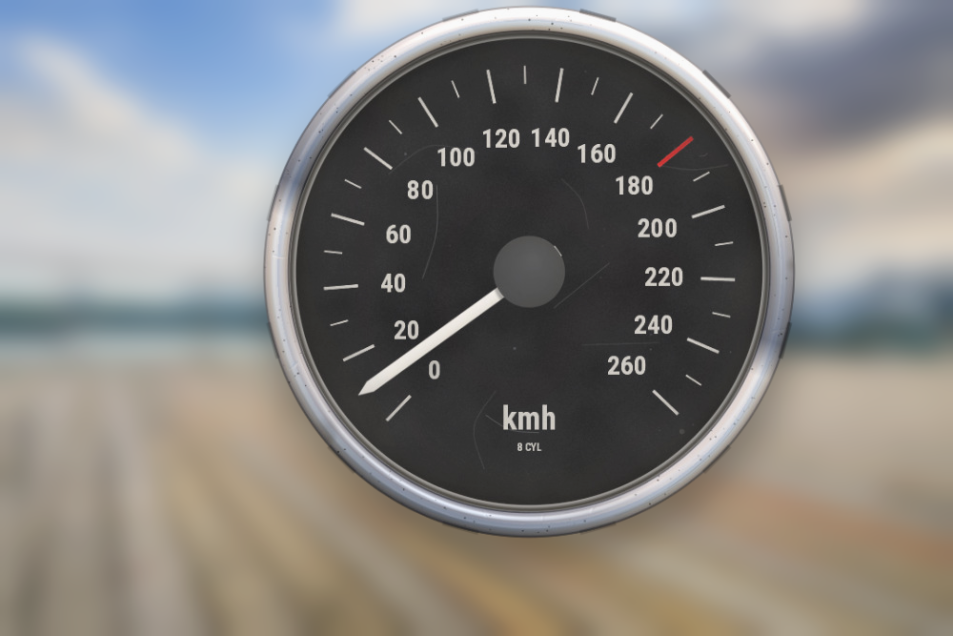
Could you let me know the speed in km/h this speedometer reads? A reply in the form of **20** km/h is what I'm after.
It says **10** km/h
